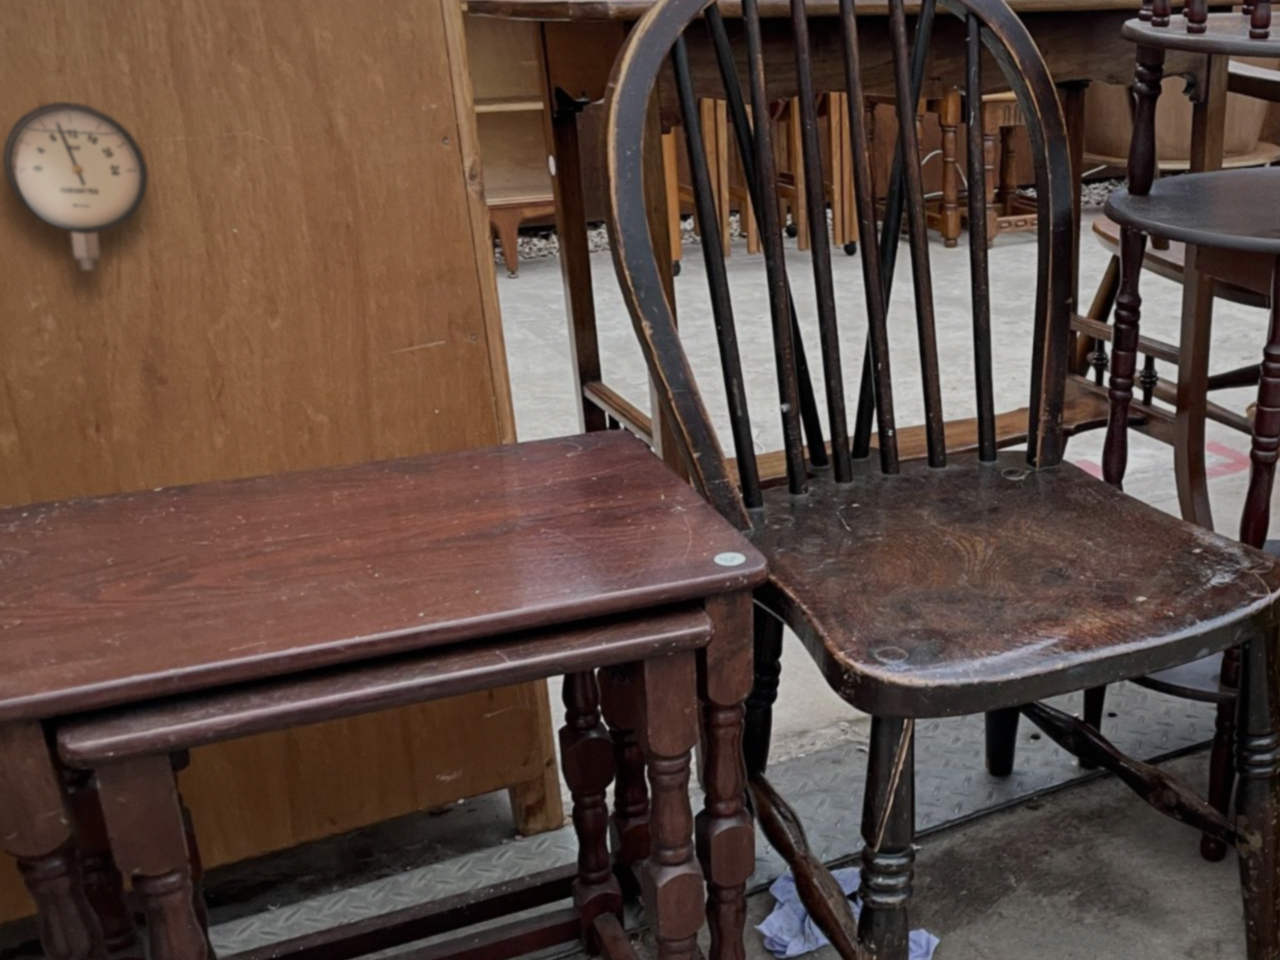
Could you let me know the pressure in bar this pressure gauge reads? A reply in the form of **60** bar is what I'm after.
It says **10** bar
